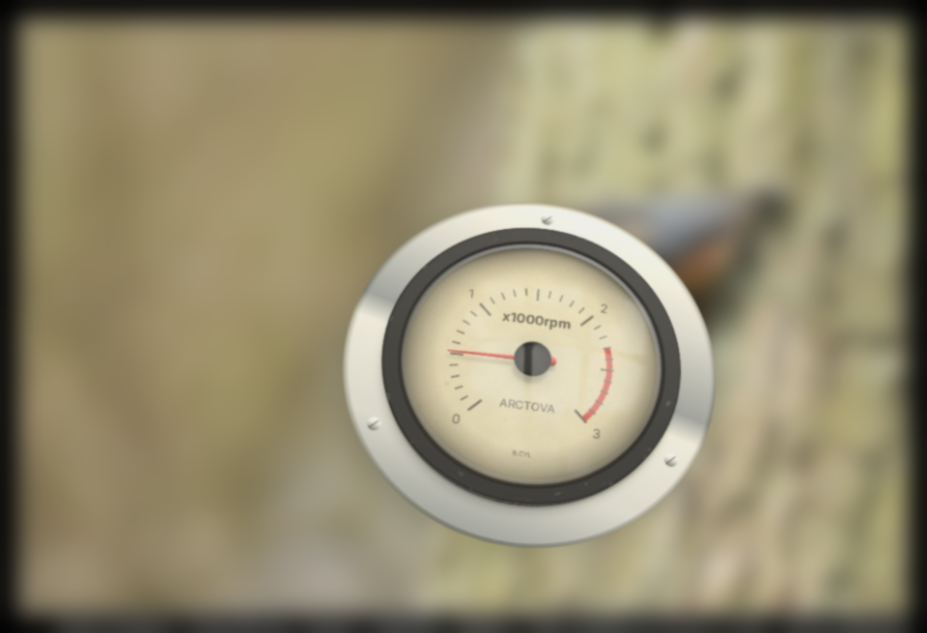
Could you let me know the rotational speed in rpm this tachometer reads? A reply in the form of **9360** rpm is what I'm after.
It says **500** rpm
